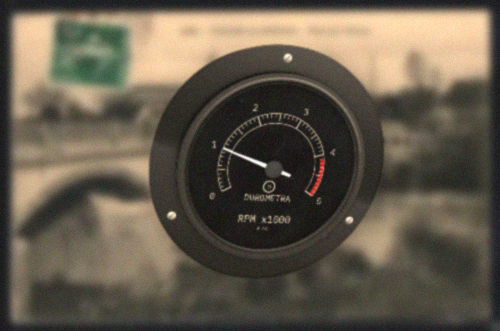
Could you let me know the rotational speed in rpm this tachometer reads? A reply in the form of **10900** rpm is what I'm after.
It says **1000** rpm
